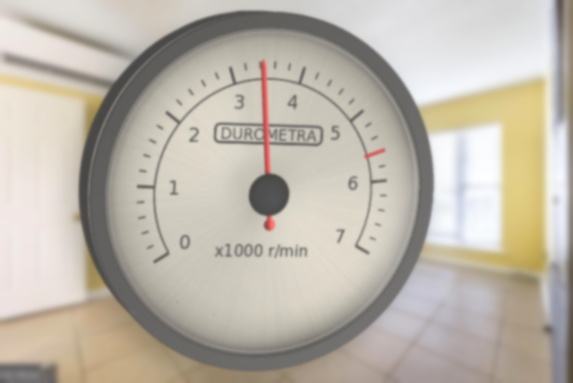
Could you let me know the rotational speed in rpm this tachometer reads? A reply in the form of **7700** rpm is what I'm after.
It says **3400** rpm
